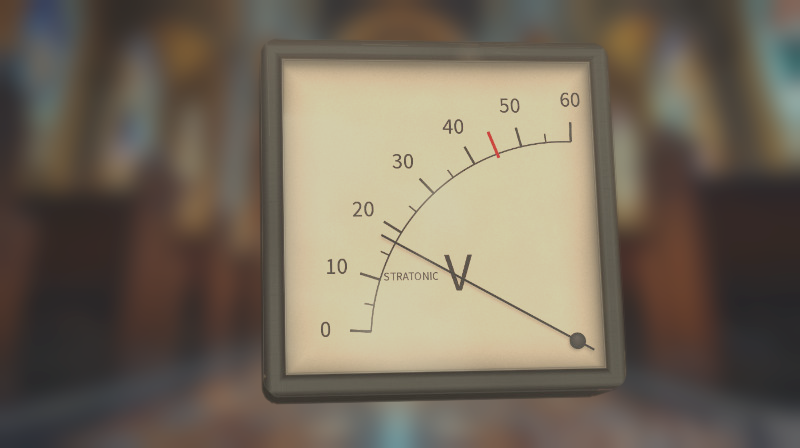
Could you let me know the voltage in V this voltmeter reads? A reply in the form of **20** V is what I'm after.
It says **17.5** V
